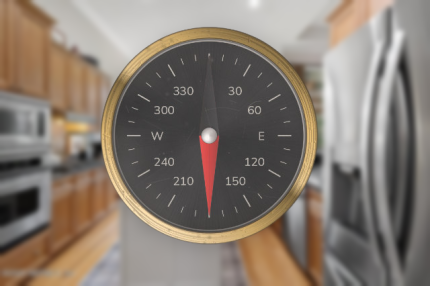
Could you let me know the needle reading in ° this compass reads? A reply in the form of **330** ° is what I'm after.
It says **180** °
